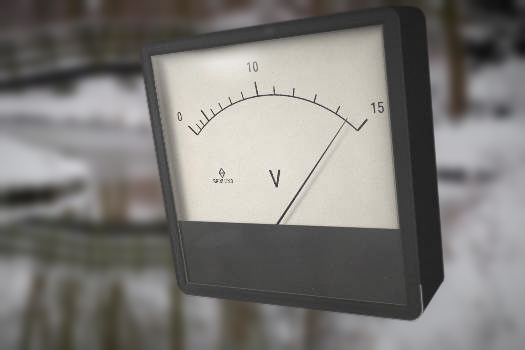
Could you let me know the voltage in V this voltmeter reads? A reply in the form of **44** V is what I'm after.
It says **14.5** V
